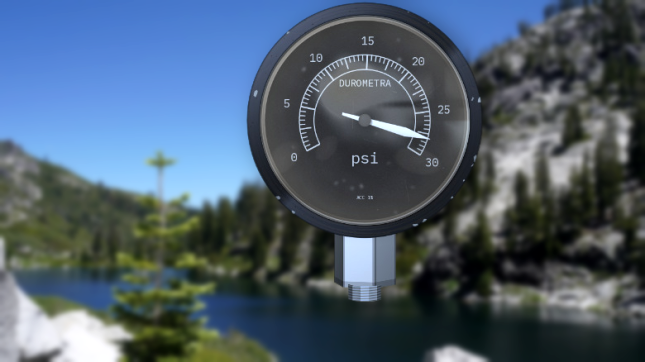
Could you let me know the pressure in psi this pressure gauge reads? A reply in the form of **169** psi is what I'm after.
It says **28** psi
